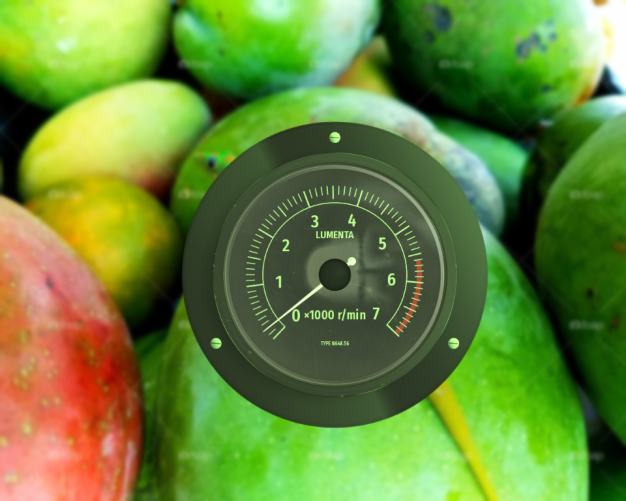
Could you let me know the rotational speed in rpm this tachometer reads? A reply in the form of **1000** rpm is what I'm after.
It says **200** rpm
